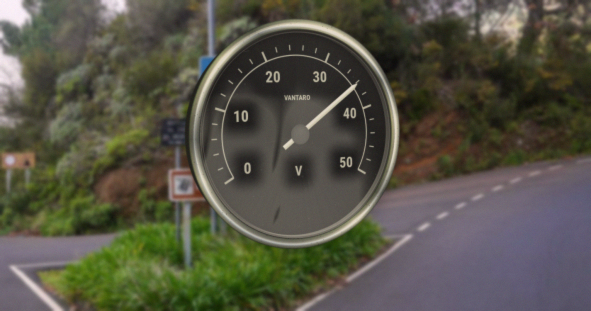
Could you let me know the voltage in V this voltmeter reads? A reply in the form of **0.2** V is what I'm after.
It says **36** V
